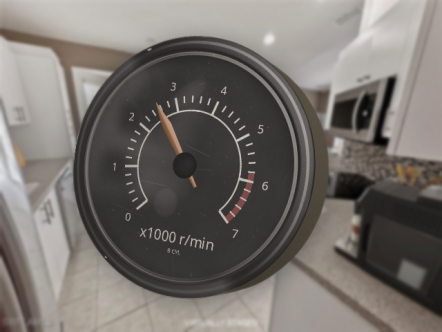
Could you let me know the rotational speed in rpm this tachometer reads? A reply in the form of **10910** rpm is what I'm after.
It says **2600** rpm
